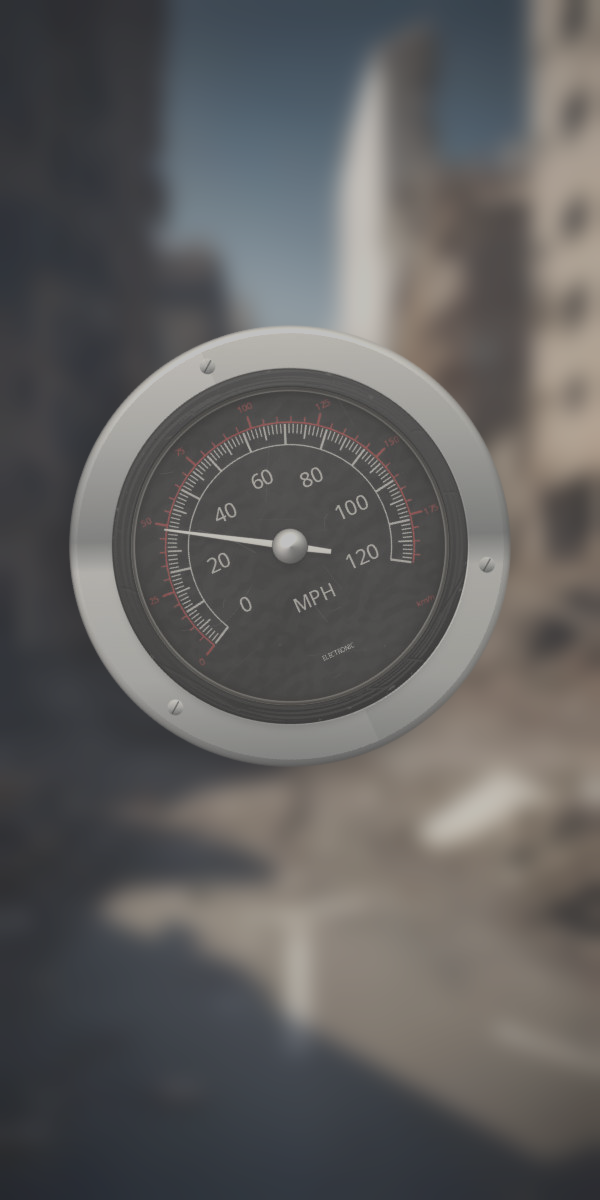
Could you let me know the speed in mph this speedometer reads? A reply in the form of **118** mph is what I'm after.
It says **30** mph
